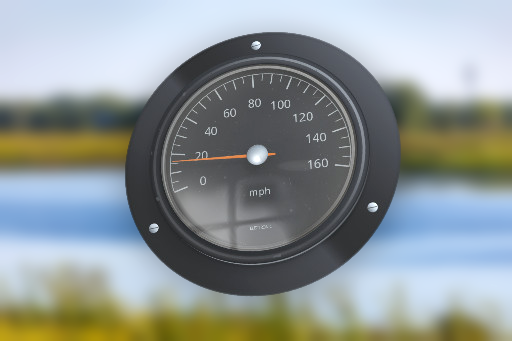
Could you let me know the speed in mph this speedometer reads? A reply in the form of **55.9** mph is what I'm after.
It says **15** mph
